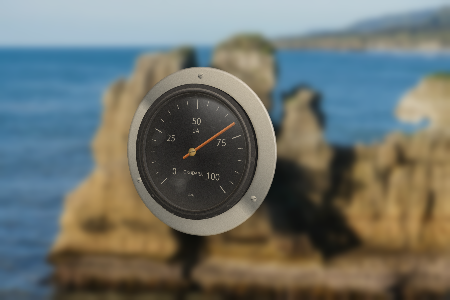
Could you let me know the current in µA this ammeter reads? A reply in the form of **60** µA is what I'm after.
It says **70** µA
